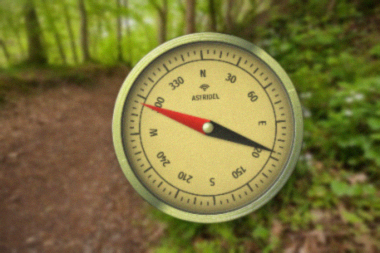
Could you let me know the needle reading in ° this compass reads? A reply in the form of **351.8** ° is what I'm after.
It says **295** °
